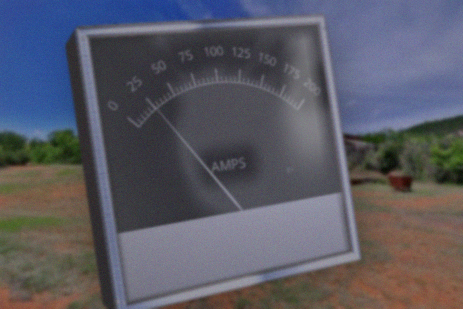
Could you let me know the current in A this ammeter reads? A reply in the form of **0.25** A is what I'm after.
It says **25** A
